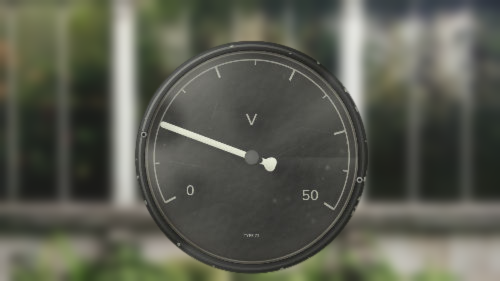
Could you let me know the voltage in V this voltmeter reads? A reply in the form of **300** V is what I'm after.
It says **10** V
